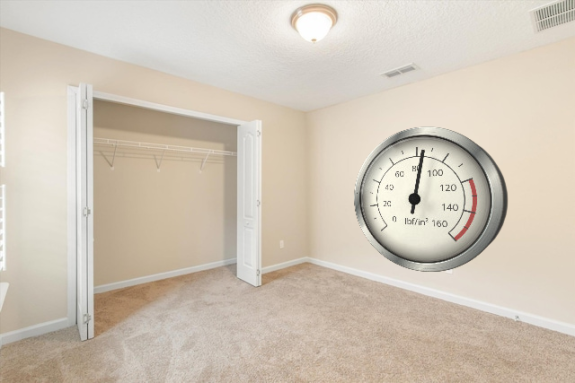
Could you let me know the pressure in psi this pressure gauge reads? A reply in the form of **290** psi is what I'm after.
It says **85** psi
